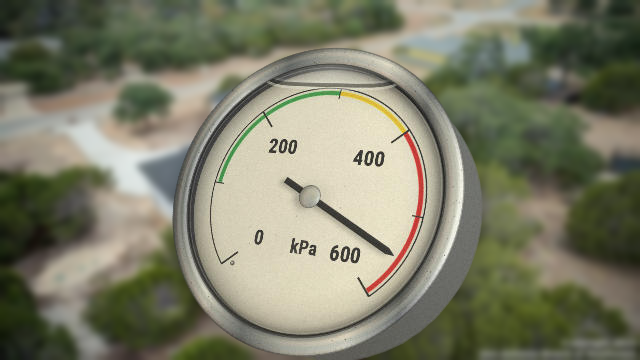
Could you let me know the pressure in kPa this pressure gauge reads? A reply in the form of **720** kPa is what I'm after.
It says **550** kPa
